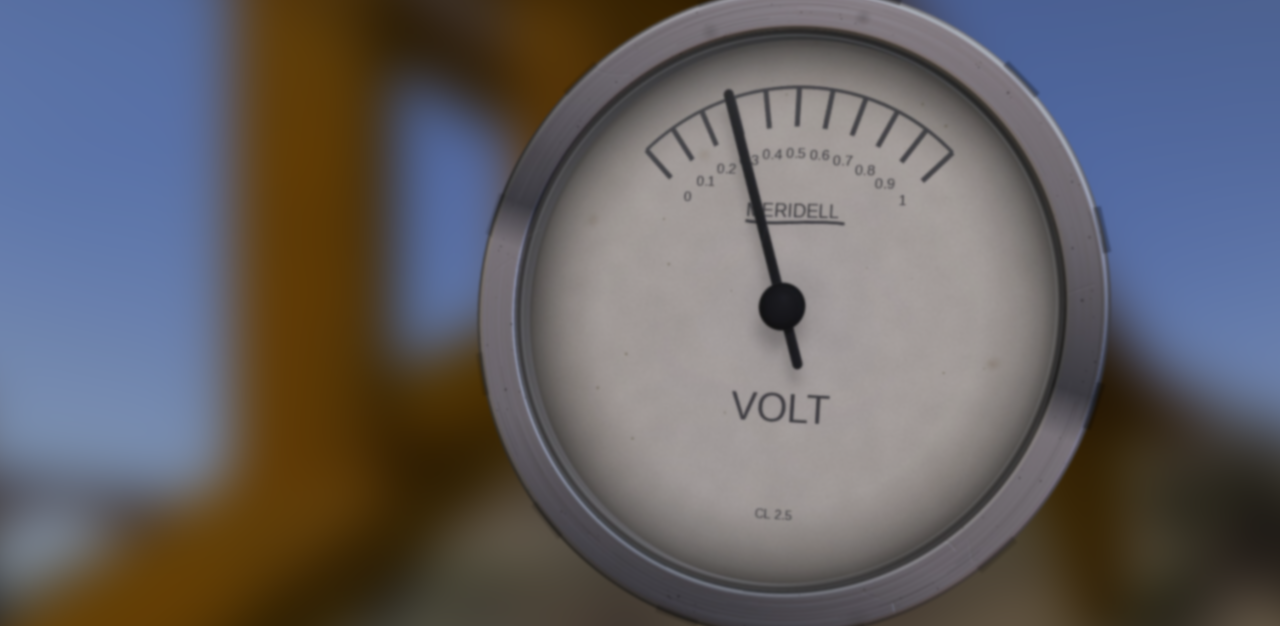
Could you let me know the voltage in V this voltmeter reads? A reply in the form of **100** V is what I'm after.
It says **0.3** V
